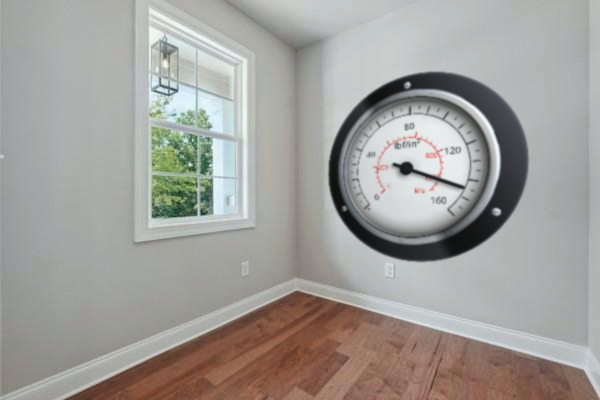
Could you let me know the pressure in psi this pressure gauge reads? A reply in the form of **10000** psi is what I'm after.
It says **145** psi
